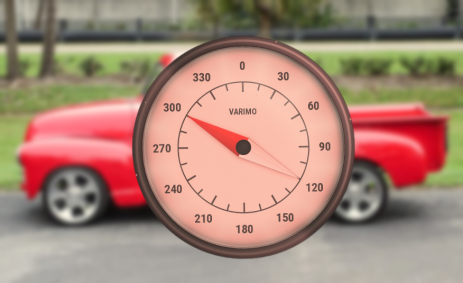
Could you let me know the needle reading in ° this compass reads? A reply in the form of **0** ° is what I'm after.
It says **300** °
